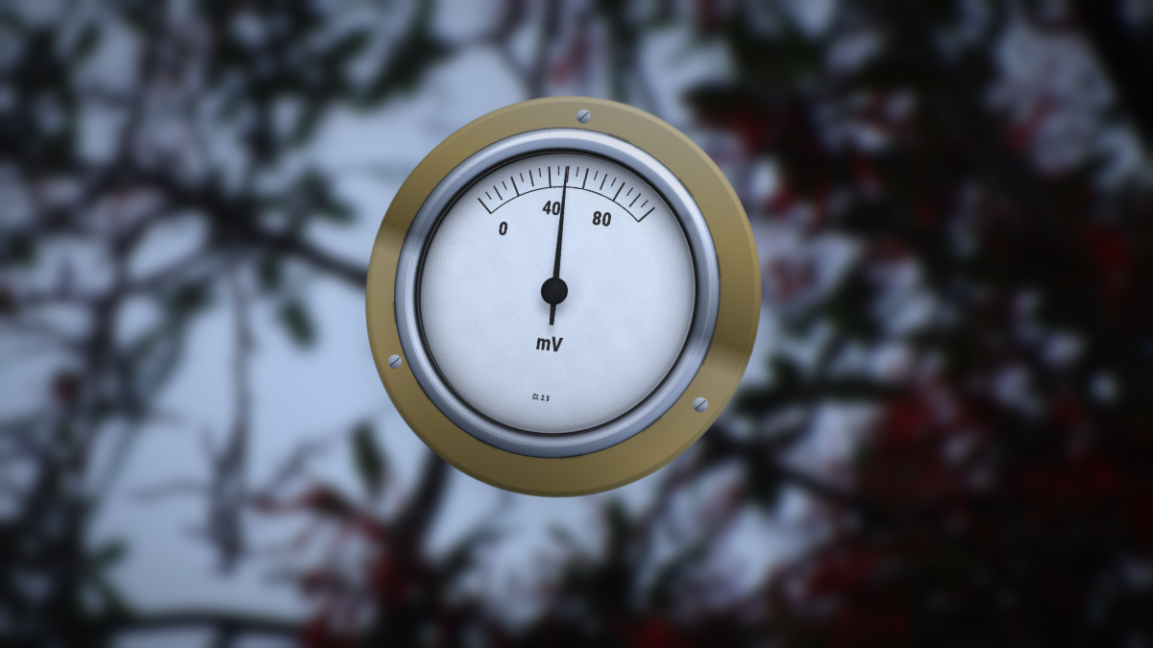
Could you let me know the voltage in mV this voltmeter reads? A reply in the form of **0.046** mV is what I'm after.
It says **50** mV
